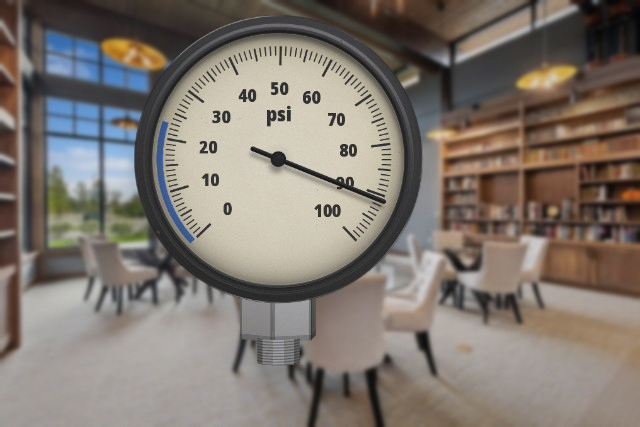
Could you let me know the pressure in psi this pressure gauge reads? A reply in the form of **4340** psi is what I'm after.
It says **91** psi
